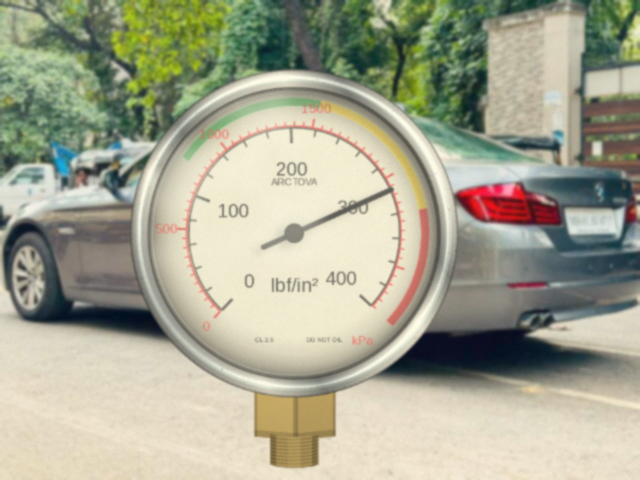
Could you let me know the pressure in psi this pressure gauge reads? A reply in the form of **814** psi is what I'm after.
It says **300** psi
